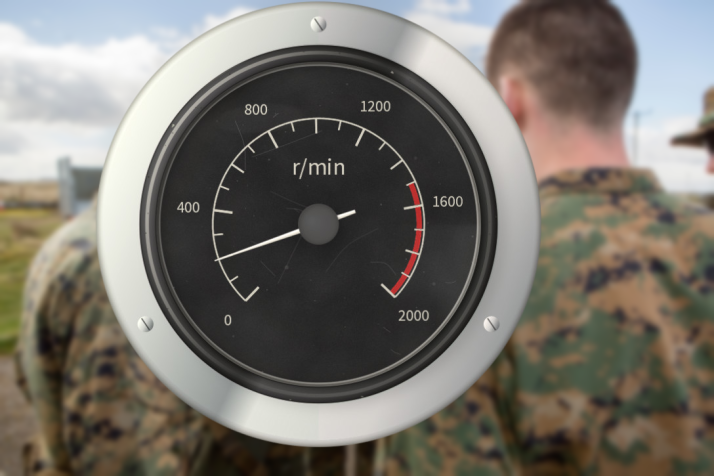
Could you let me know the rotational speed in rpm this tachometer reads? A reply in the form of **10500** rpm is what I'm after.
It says **200** rpm
